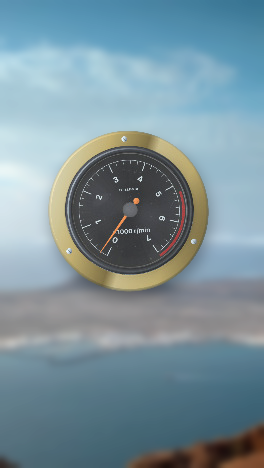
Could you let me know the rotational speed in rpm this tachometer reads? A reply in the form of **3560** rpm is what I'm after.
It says **200** rpm
